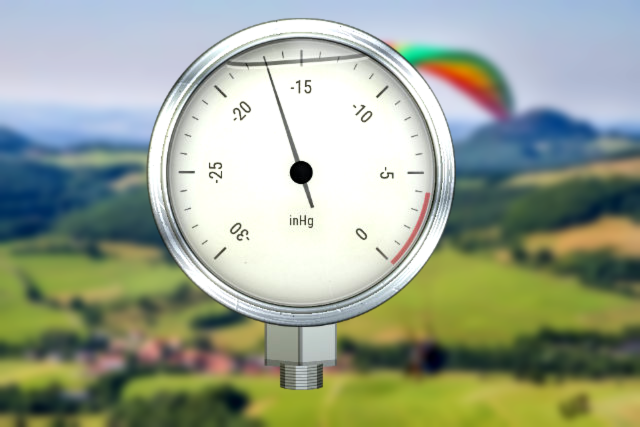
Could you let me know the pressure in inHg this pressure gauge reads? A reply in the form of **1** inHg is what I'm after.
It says **-17** inHg
